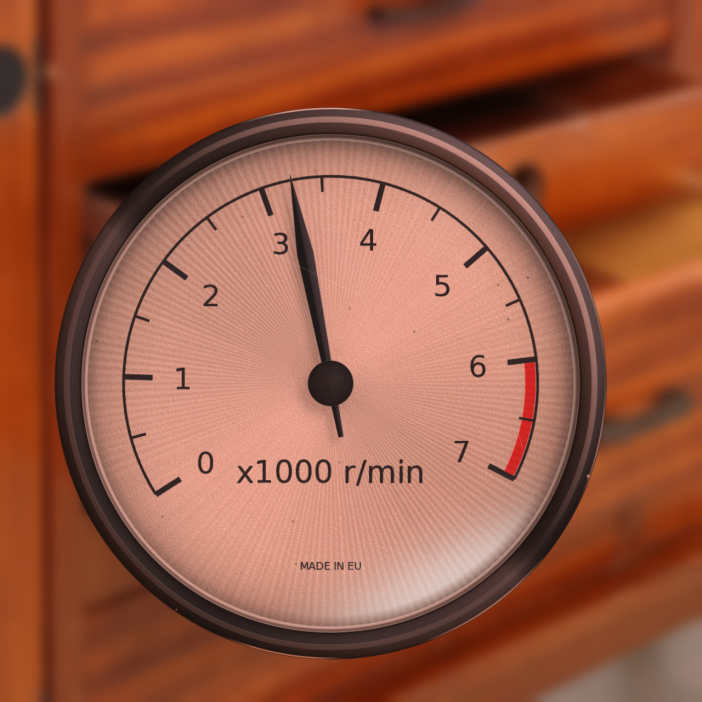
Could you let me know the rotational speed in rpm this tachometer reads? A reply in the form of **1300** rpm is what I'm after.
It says **3250** rpm
